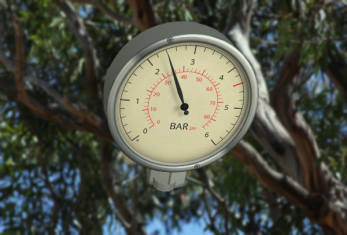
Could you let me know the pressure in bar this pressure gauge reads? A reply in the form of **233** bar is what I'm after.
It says **2.4** bar
